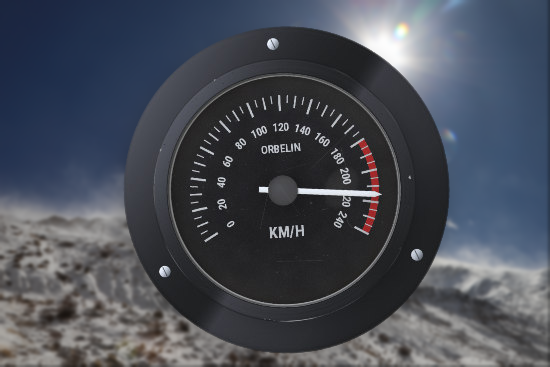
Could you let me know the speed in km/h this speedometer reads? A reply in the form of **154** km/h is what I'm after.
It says **215** km/h
